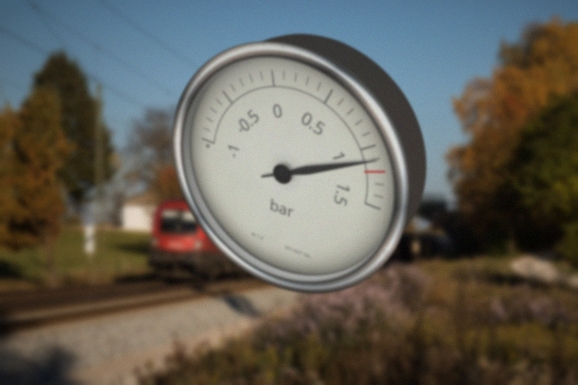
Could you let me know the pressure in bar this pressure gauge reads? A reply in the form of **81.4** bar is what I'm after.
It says **1.1** bar
